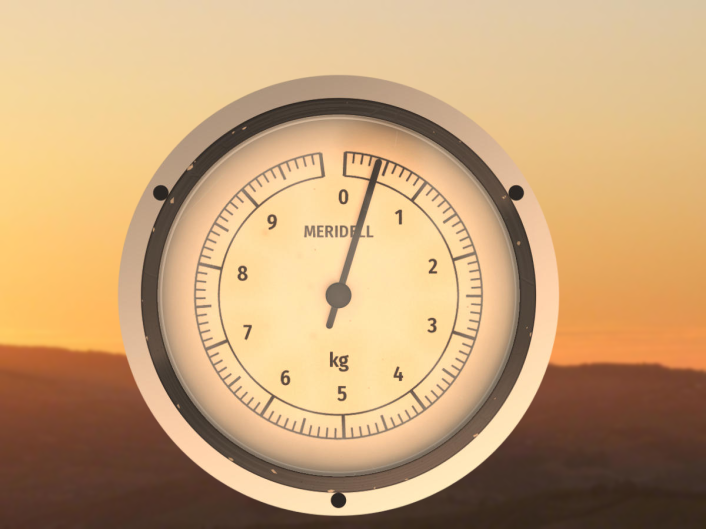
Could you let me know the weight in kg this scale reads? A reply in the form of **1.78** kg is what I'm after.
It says **0.4** kg
